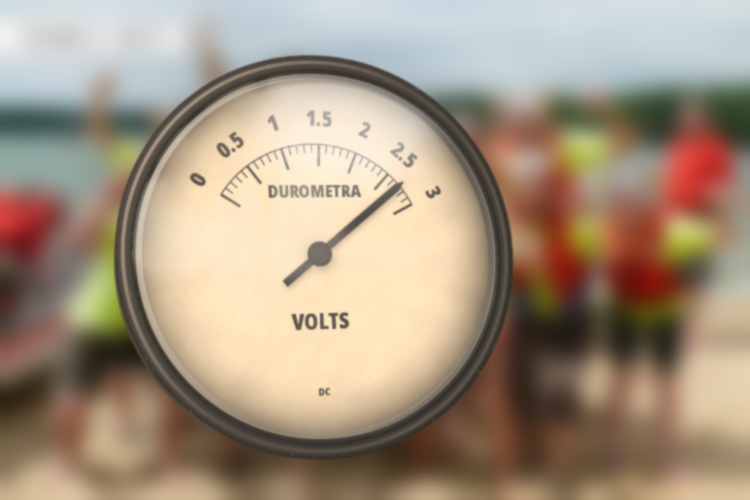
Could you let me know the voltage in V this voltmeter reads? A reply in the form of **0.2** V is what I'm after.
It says **2.7** V
